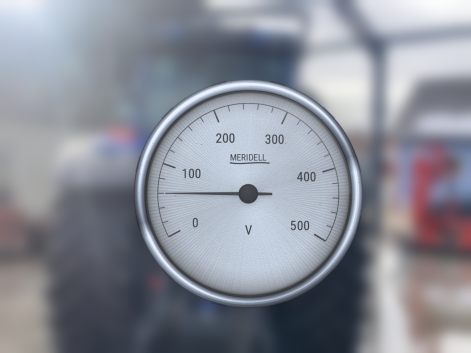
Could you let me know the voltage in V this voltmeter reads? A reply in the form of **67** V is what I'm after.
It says **60** V
